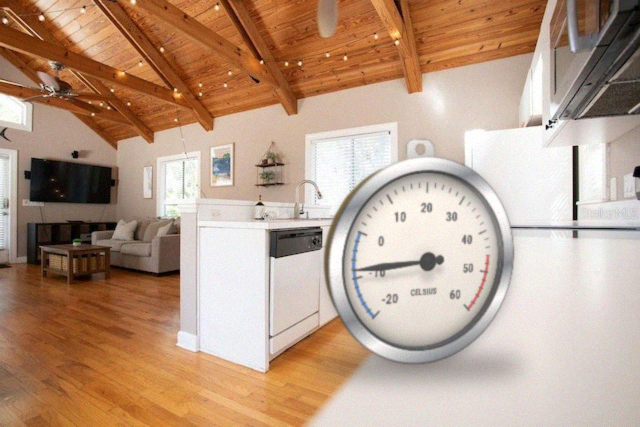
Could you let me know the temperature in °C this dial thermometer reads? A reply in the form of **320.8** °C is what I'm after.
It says **-8** °C
